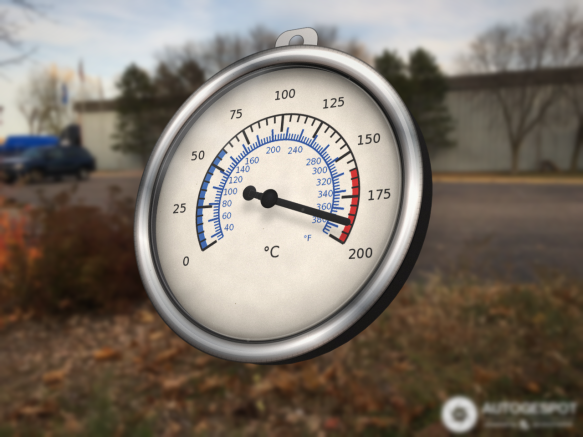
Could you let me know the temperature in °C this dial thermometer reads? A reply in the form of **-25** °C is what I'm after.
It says **190** °C
